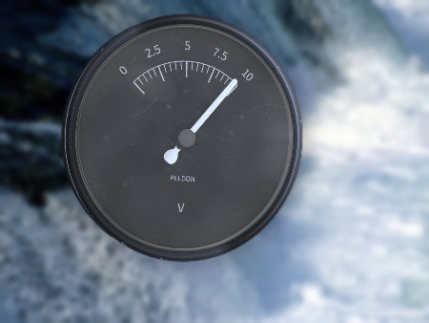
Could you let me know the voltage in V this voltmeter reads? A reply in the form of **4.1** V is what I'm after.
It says **9.5** V
